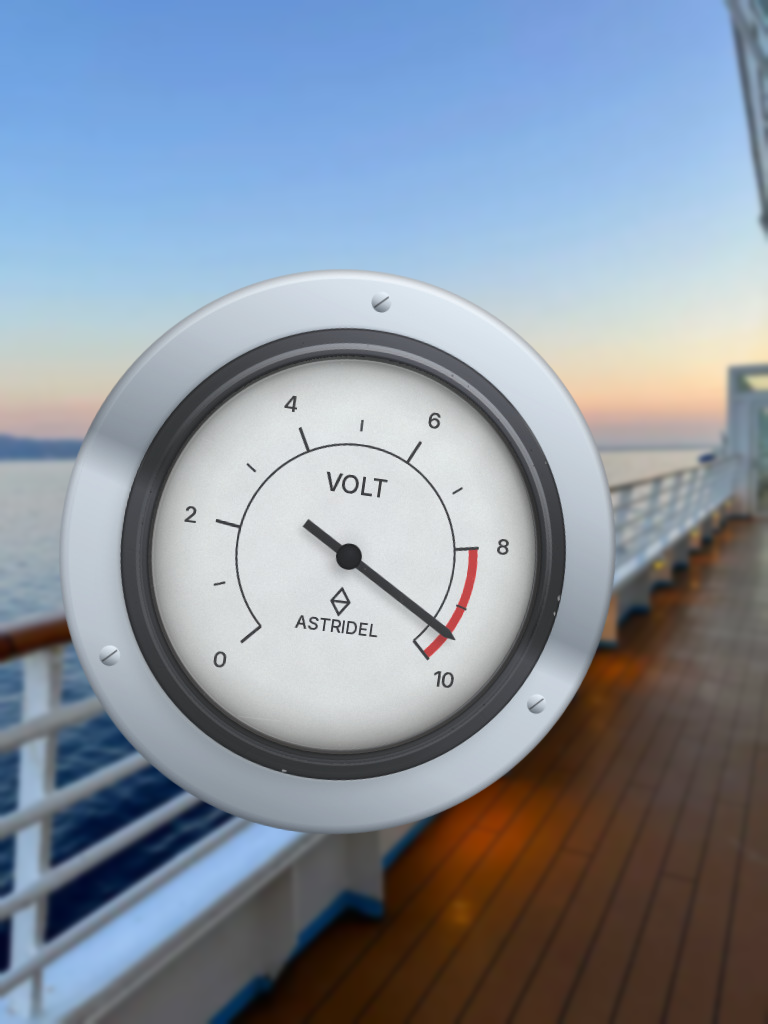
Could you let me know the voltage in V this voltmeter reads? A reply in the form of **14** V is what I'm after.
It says **9.5** V
